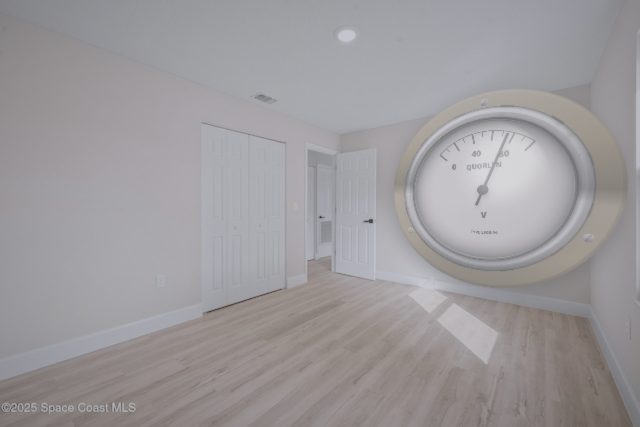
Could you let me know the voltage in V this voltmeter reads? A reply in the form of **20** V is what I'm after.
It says **75** V
